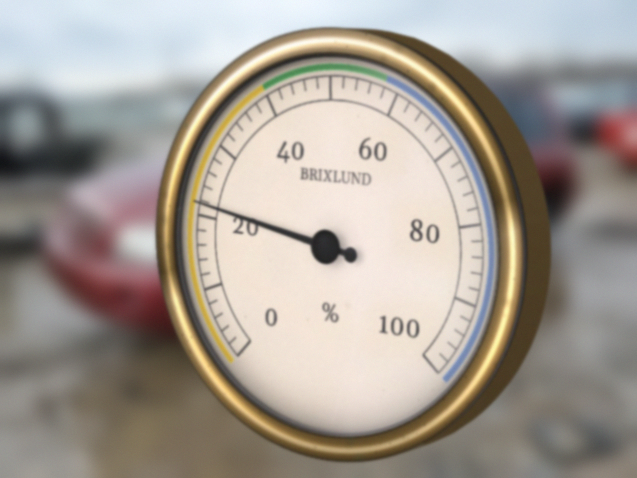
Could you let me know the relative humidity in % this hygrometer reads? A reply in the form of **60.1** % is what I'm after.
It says **22** %
